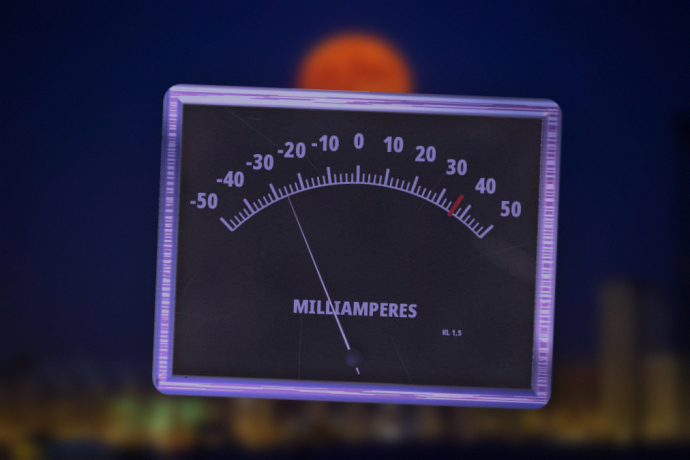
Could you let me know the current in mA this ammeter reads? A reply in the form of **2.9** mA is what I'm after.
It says **-26** mA
